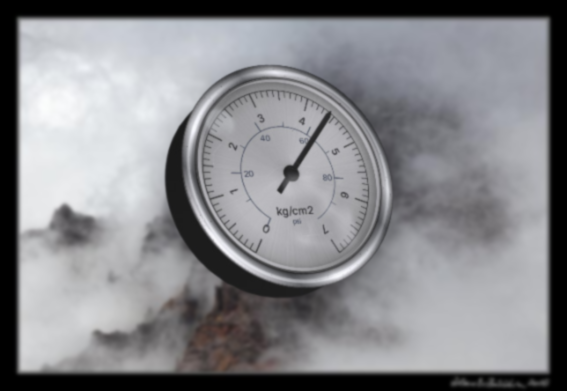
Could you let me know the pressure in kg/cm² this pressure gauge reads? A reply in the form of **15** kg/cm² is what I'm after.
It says **4.4** kg/cm²
